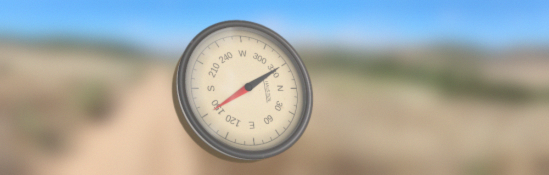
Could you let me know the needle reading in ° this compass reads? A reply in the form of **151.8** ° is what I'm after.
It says **150** °
